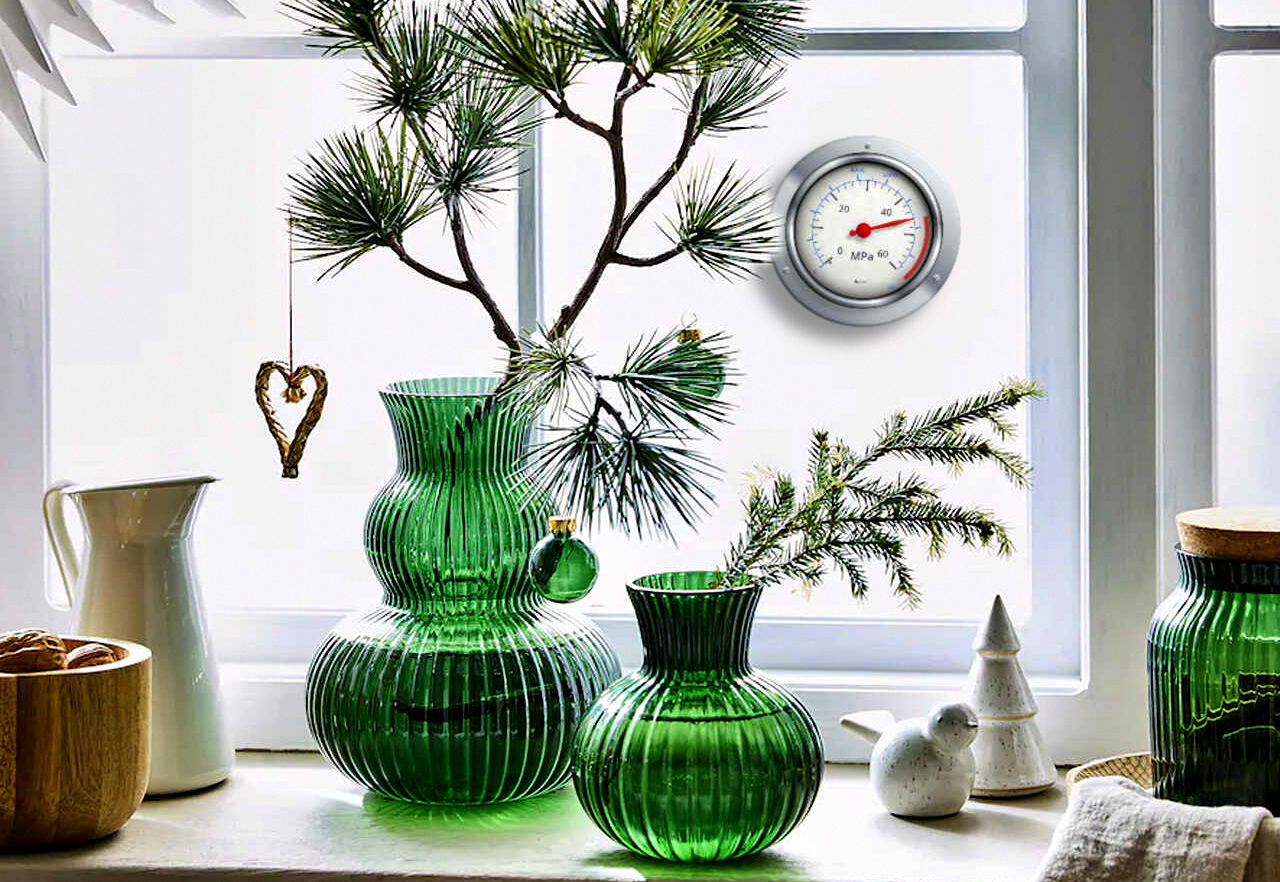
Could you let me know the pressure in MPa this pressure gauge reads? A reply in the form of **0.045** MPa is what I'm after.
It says **46** MPa
